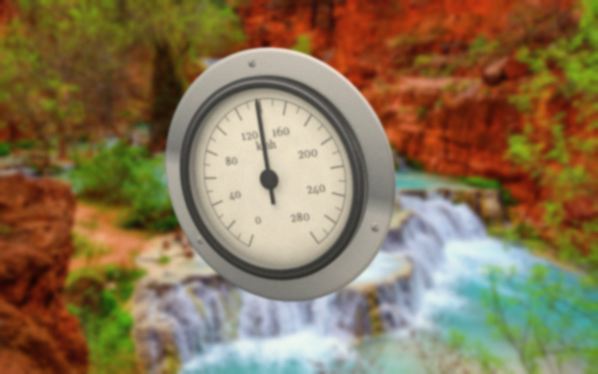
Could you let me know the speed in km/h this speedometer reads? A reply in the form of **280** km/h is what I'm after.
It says **140** km/h
